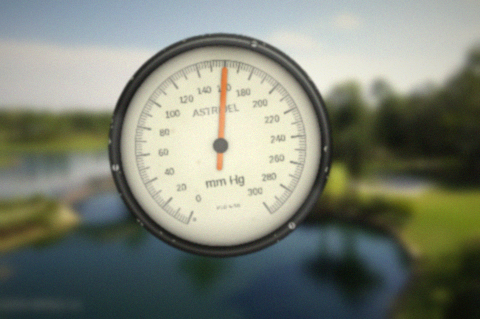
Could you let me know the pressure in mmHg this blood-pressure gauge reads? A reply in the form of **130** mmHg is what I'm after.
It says **160** mmHg
